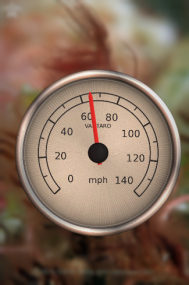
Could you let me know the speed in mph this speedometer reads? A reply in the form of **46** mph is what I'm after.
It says **65** mph
